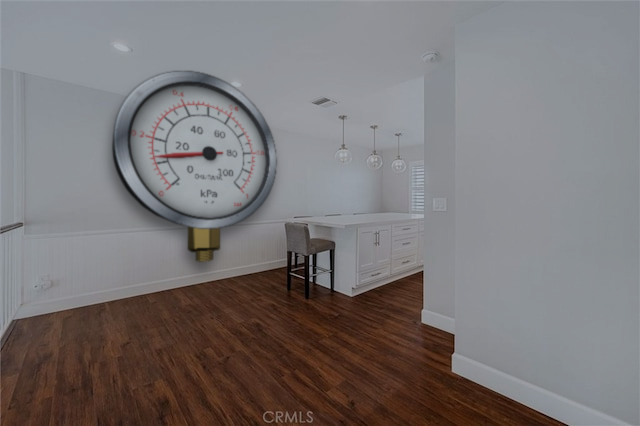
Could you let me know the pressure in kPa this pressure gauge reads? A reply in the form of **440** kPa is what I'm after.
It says **12.5** kPa
